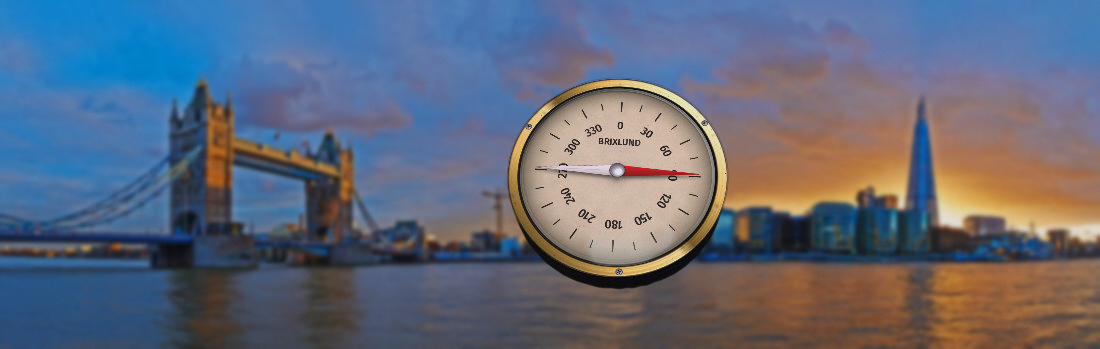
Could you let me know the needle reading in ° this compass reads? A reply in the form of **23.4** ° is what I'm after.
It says **90** °
